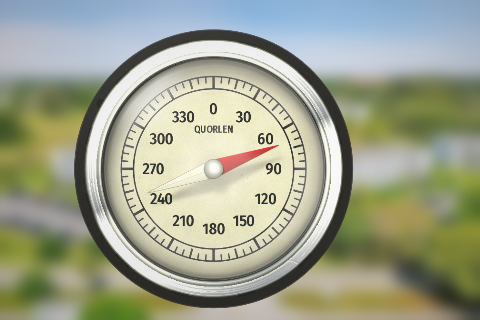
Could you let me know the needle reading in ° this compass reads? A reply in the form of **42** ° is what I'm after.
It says **70** °
